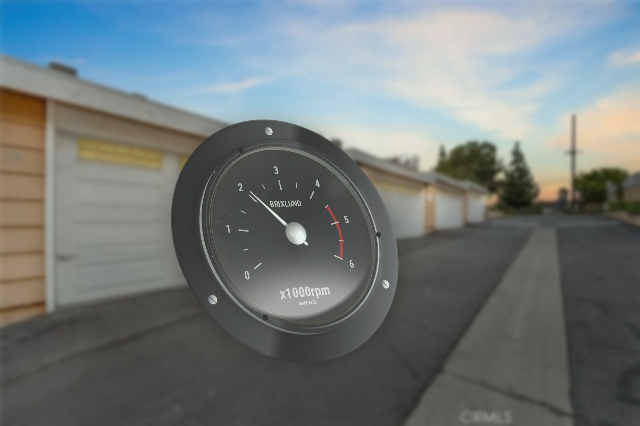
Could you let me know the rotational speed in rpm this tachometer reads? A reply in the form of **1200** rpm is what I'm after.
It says **2000** rpm
